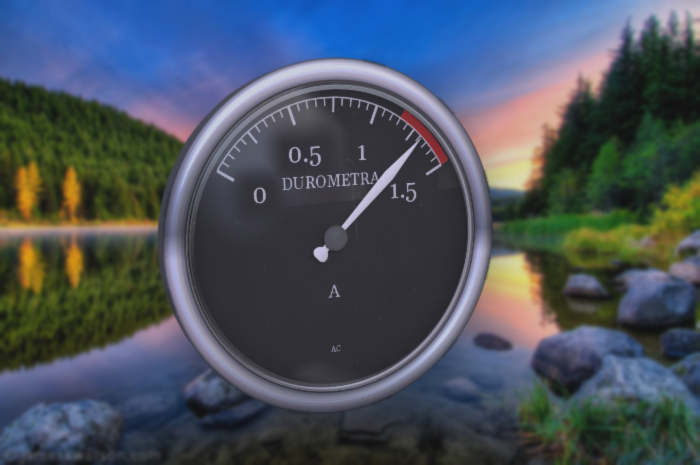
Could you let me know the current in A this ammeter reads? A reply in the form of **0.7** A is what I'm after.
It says **1.3** A
